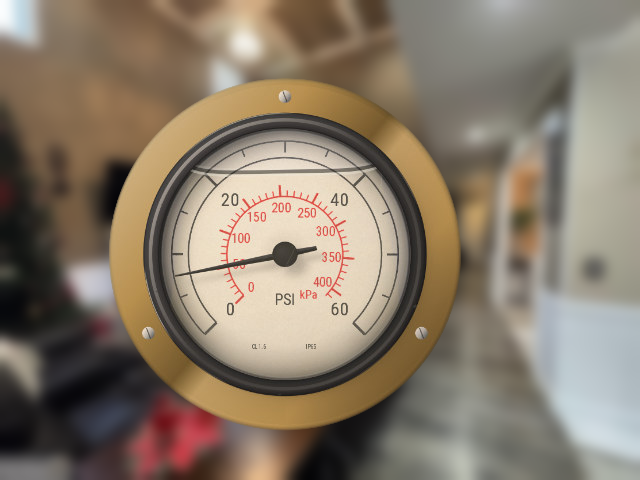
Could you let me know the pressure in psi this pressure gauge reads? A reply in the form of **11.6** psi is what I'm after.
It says **7.5** psi
